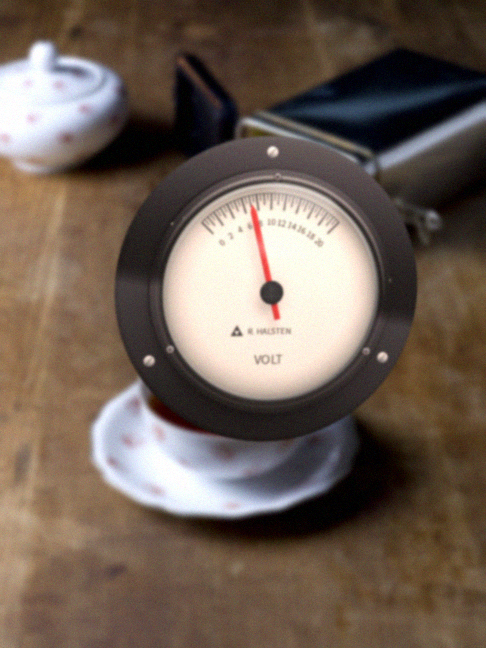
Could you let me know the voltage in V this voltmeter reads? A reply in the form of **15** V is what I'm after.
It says **7** V
